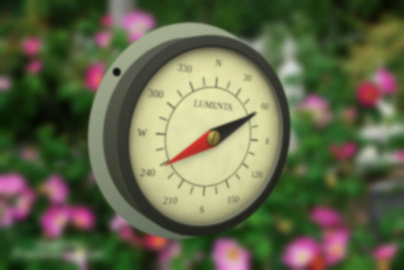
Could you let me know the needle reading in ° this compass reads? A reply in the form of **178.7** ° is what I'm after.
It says **240** °
